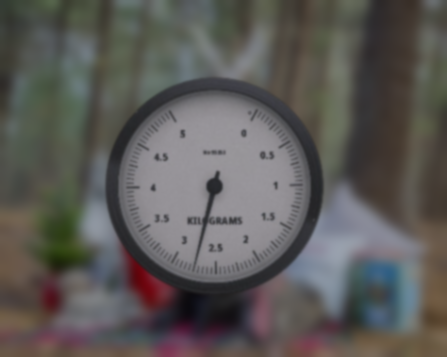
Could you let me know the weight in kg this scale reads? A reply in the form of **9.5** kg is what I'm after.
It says **2.75** kg
